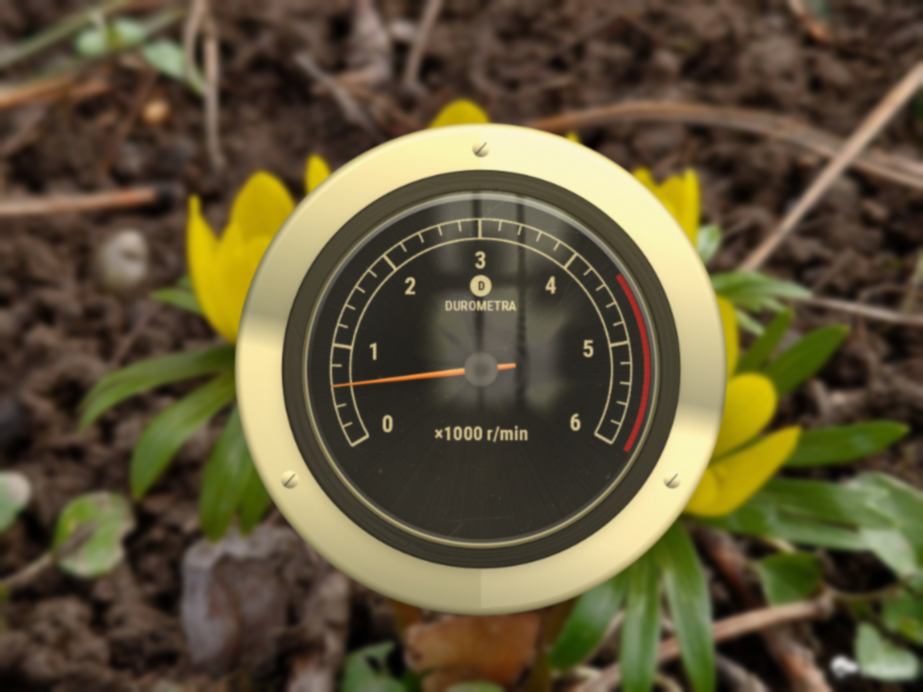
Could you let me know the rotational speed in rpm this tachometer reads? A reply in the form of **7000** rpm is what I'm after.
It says **600** rpm
